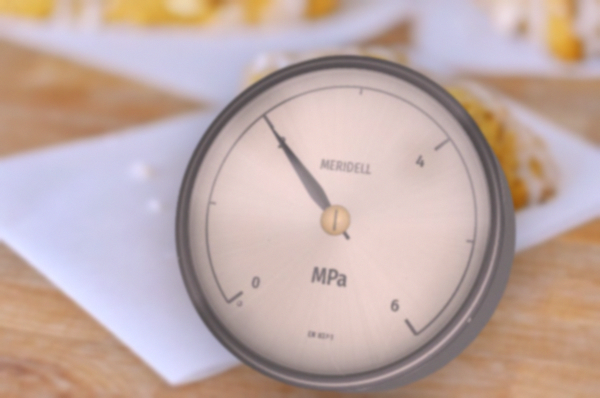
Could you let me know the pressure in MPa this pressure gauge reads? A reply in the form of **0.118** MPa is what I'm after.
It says **2** MPa
